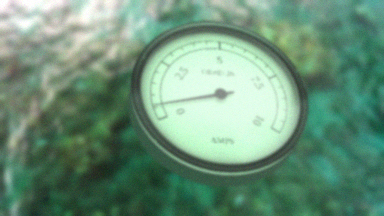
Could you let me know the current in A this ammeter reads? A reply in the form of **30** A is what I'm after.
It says **0.5** A
